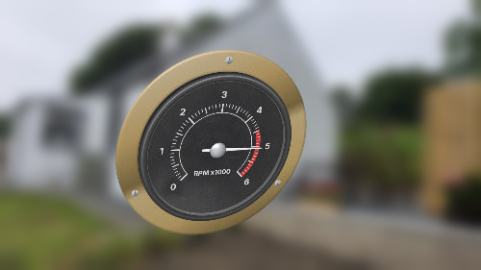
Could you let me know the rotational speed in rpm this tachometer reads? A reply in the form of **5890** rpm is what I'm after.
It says **5000** rpm
